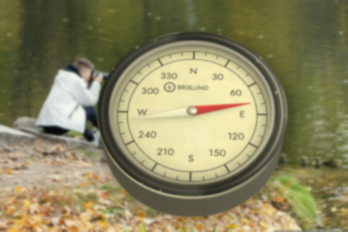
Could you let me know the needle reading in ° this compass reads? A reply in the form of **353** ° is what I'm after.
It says **80** °
